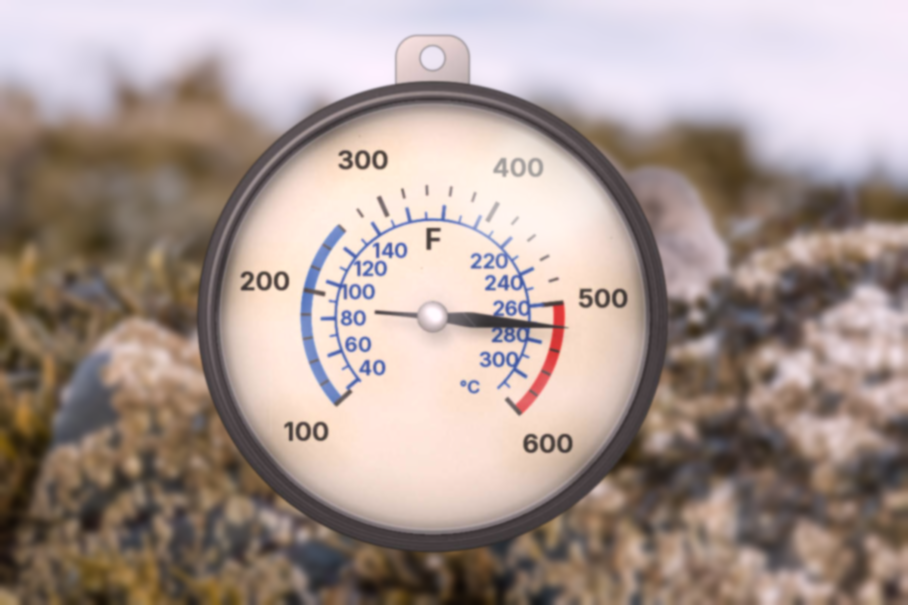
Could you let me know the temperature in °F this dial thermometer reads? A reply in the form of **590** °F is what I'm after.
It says **520** °F
